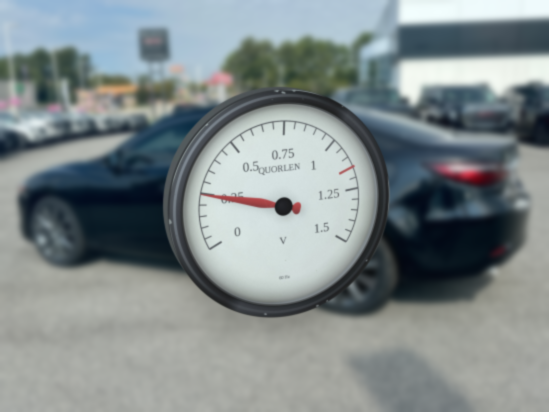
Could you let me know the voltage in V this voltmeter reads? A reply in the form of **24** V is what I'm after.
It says **0.25** V
